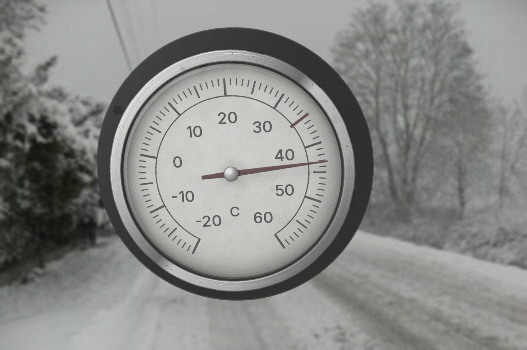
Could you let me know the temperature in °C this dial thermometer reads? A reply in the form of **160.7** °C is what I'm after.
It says **43** °C
